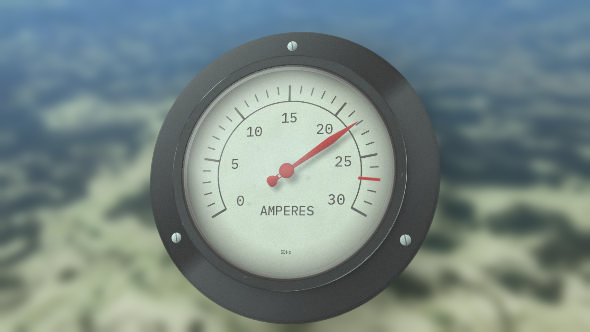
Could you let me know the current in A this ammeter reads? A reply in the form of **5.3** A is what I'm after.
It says **22** A
